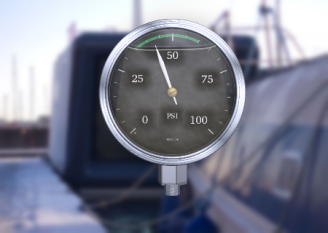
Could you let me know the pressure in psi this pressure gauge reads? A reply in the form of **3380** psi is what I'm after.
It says **42.5** psi
